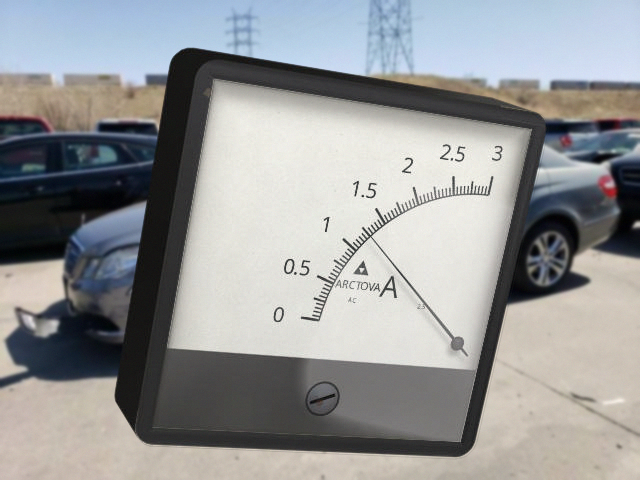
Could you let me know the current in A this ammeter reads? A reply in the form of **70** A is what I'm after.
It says **1.25** A
